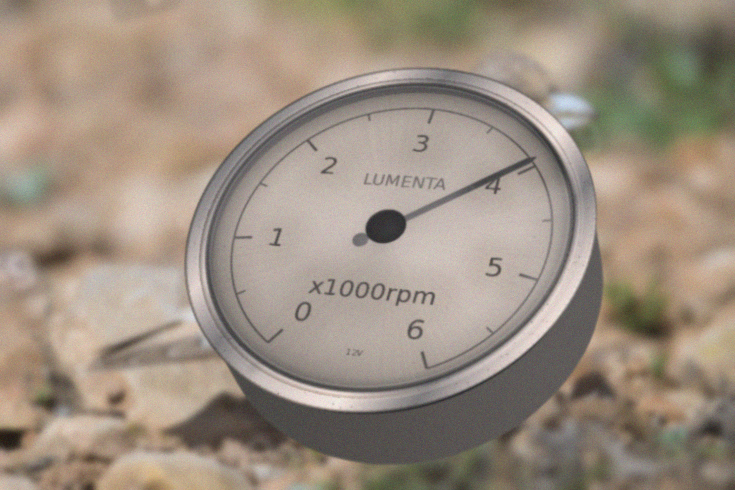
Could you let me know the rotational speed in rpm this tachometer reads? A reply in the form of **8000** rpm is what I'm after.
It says **4000** rpm
